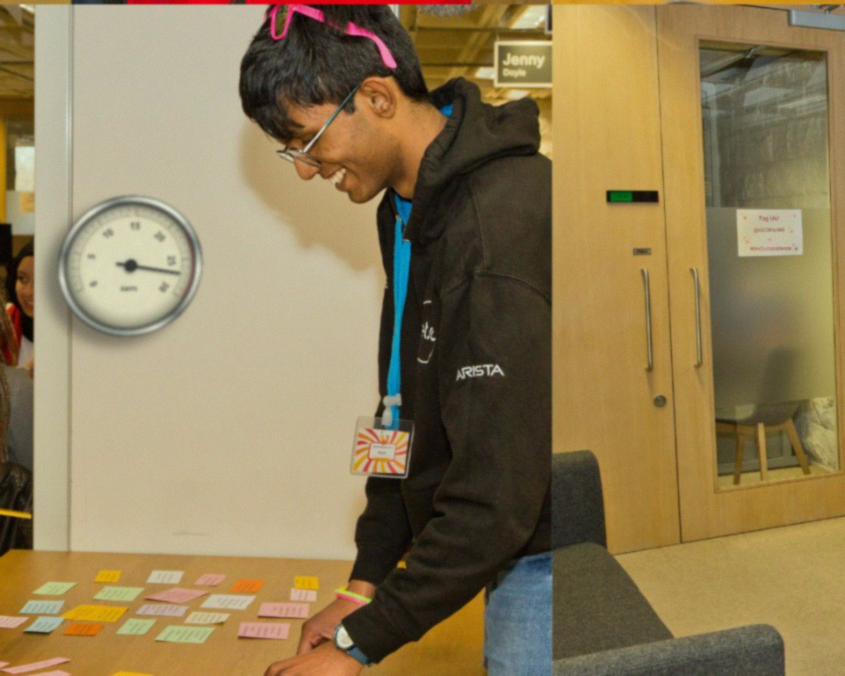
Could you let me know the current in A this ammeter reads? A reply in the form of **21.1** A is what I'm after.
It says **27** A
